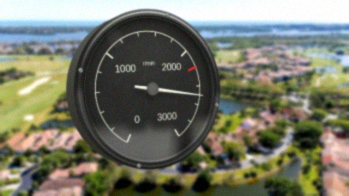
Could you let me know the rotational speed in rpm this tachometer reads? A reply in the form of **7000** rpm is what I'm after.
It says **2500** rpm
